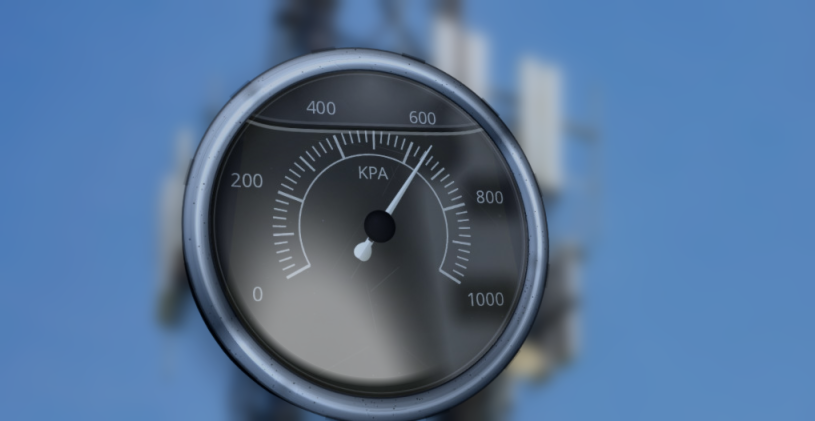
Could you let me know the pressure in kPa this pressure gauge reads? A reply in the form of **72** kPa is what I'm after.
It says **640** kPa
